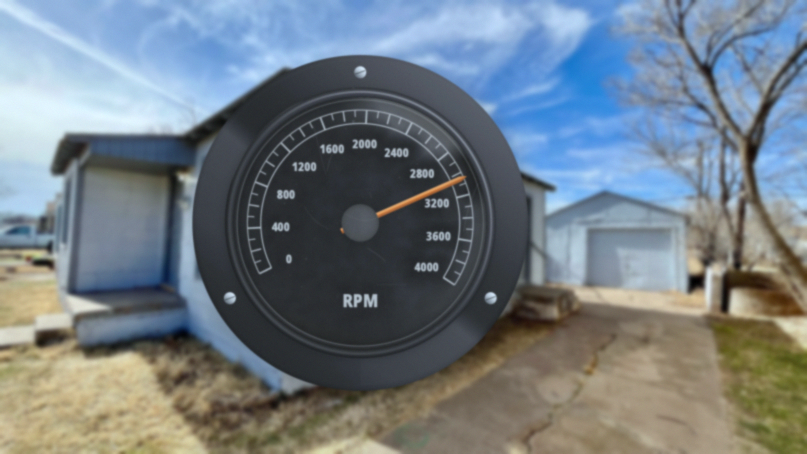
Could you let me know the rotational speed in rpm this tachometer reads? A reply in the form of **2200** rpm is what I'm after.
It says **3050** rpm
